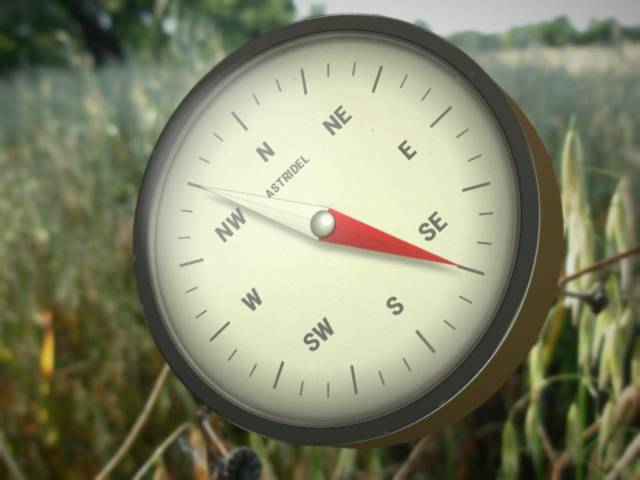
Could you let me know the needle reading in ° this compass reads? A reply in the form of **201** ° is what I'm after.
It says **150** °
